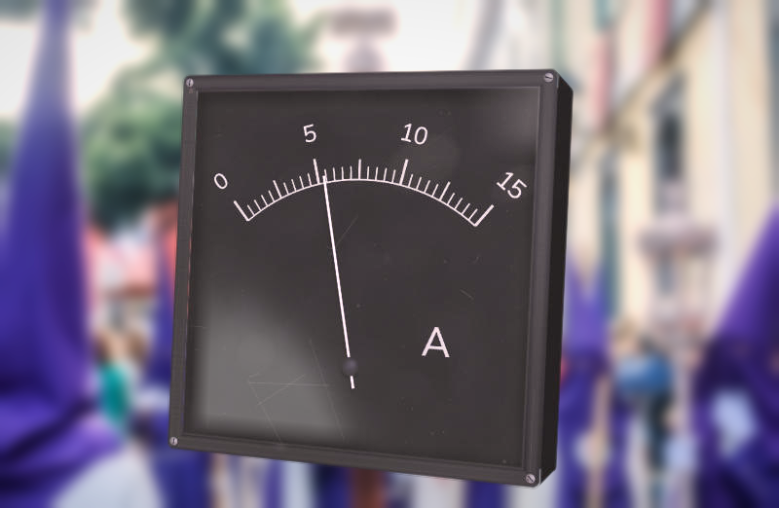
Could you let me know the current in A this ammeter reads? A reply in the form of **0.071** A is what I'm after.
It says **5.5** A
